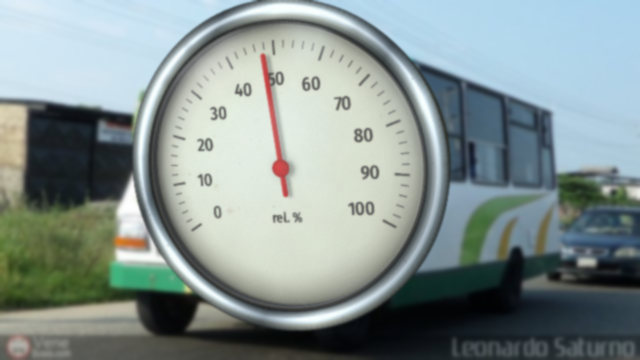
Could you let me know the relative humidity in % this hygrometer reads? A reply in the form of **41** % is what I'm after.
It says **48** %
